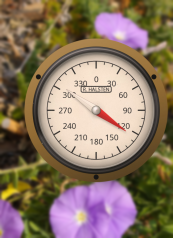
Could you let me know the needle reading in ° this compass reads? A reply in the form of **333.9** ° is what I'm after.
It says **125** °
